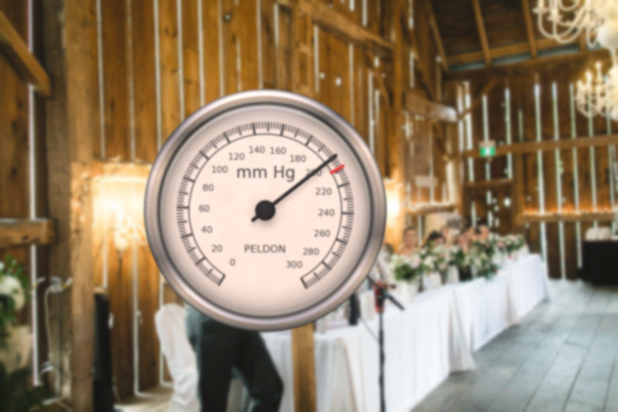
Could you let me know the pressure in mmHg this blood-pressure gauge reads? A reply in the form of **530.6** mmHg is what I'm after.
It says **200** mmHg
